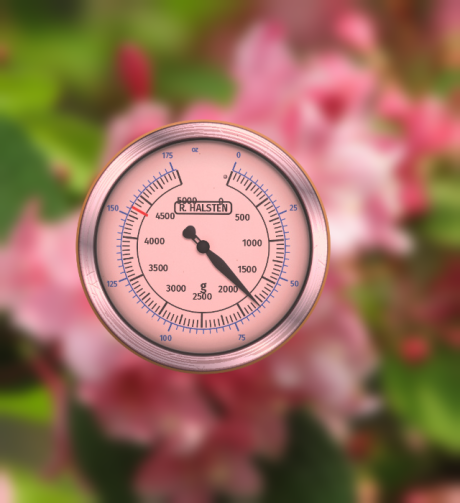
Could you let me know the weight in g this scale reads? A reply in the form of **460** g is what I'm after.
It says **1800** g
